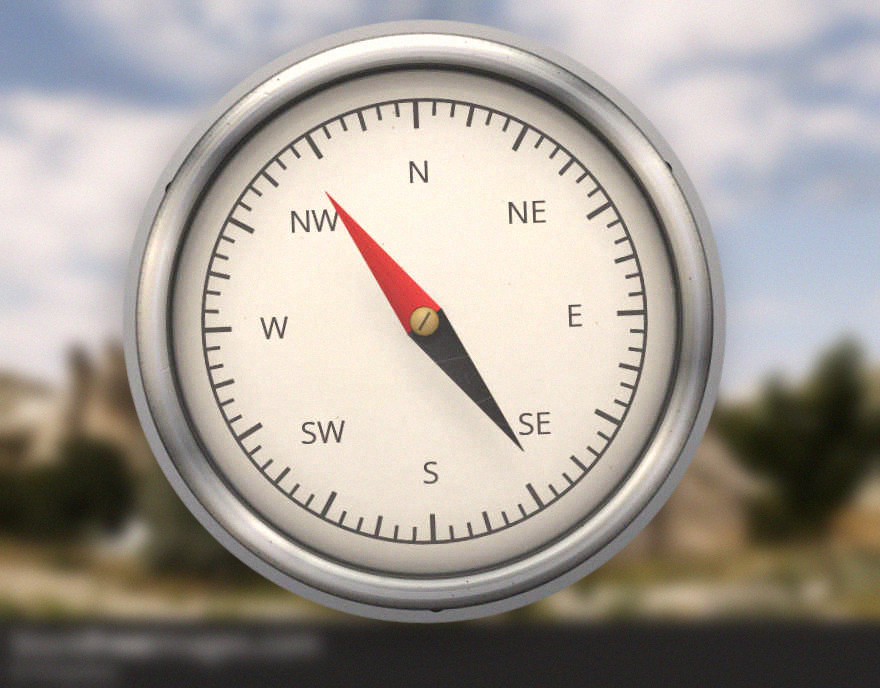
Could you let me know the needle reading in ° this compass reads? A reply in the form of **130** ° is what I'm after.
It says **325** °
